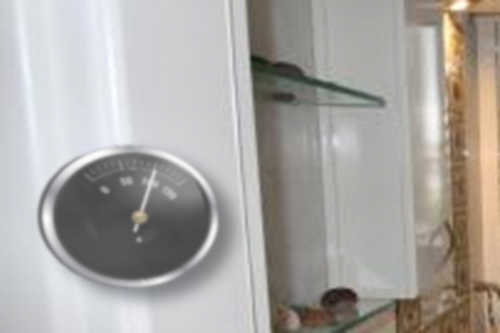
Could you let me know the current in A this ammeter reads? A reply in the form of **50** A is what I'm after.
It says **100** A
